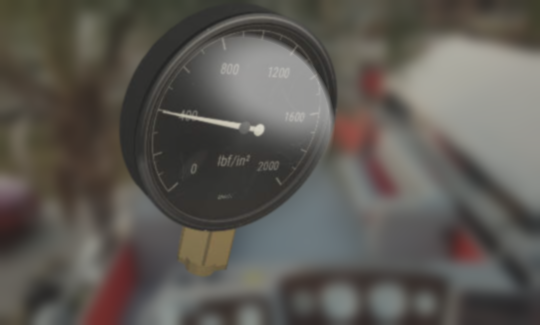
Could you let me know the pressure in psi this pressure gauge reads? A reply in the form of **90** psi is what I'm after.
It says **400** psi
